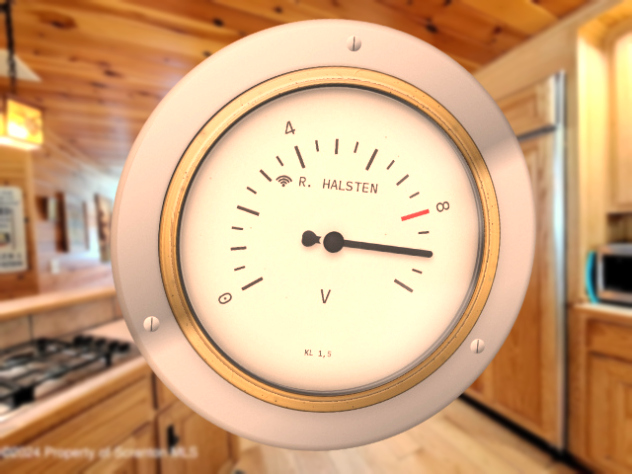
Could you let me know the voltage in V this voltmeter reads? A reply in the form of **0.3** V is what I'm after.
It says **9** V
